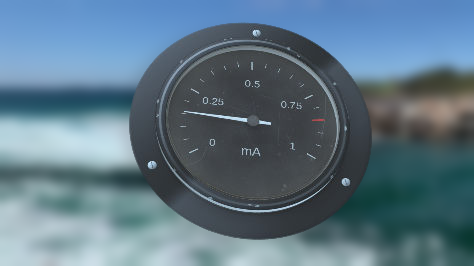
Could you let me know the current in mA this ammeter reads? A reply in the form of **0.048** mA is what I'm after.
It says **0.15** mA
